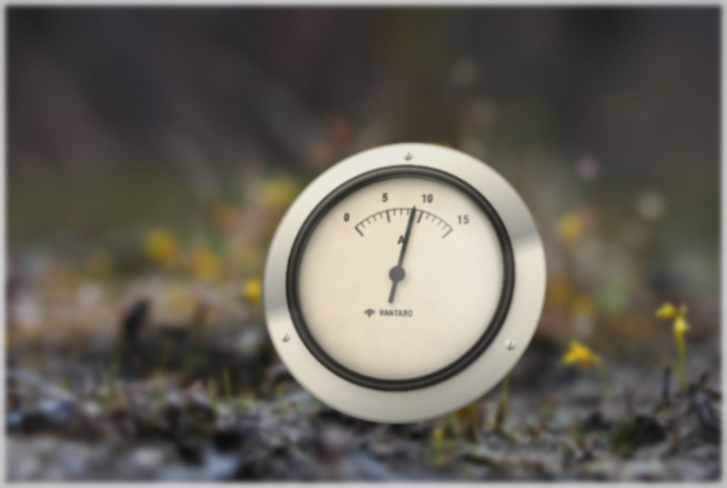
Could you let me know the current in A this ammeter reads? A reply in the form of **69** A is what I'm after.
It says **9** A
